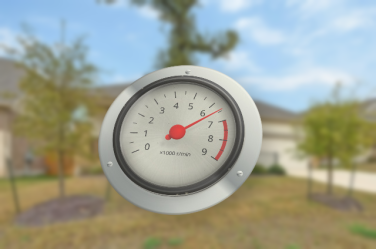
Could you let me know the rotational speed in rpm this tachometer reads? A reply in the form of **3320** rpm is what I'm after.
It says **6500** rpm
